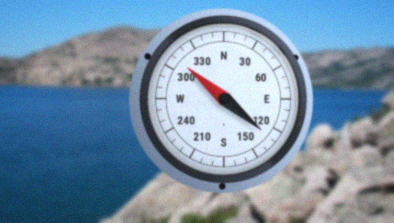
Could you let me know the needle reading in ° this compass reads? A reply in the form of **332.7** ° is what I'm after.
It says **310** °
